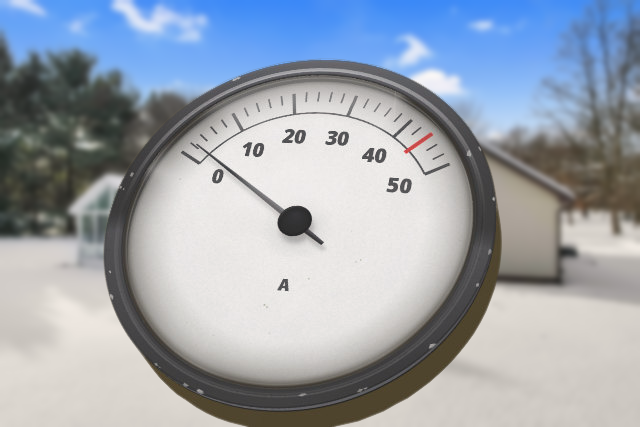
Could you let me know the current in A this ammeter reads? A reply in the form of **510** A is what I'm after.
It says **2** A
